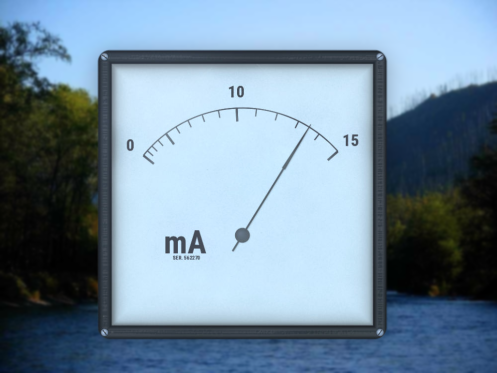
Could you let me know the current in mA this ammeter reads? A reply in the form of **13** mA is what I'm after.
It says **13.5** mA
